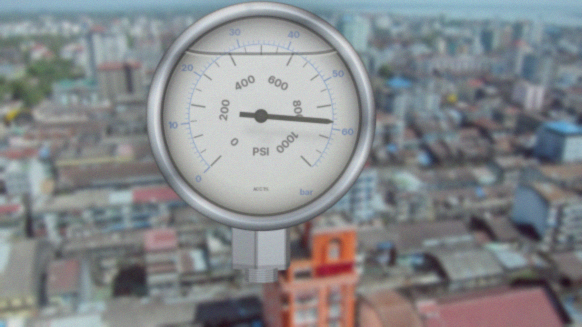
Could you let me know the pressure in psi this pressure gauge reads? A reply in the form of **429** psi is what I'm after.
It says **850** psi
